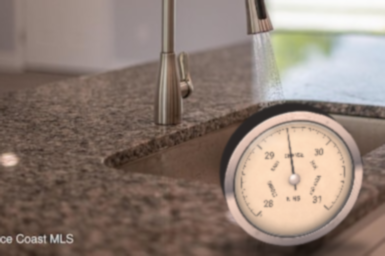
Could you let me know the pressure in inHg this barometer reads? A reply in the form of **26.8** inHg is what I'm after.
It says **29.4** inHg
